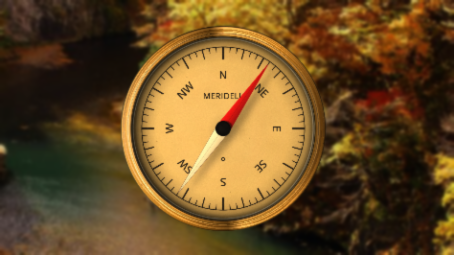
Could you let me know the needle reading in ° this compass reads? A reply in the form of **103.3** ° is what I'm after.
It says **35** °
